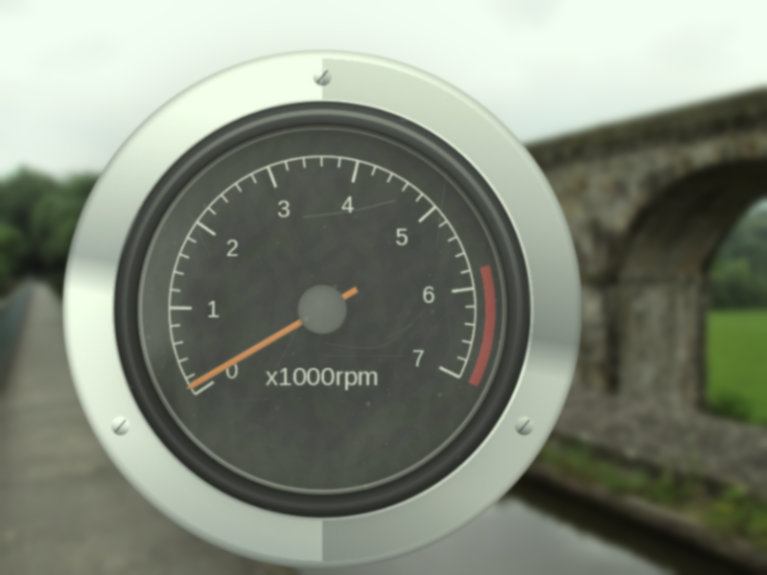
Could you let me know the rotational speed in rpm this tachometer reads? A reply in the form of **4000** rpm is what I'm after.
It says **100** rpm
